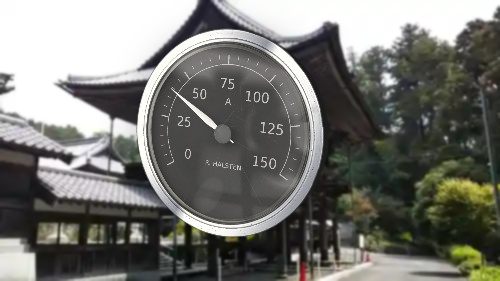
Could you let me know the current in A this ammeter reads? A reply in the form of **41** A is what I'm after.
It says **40** A
